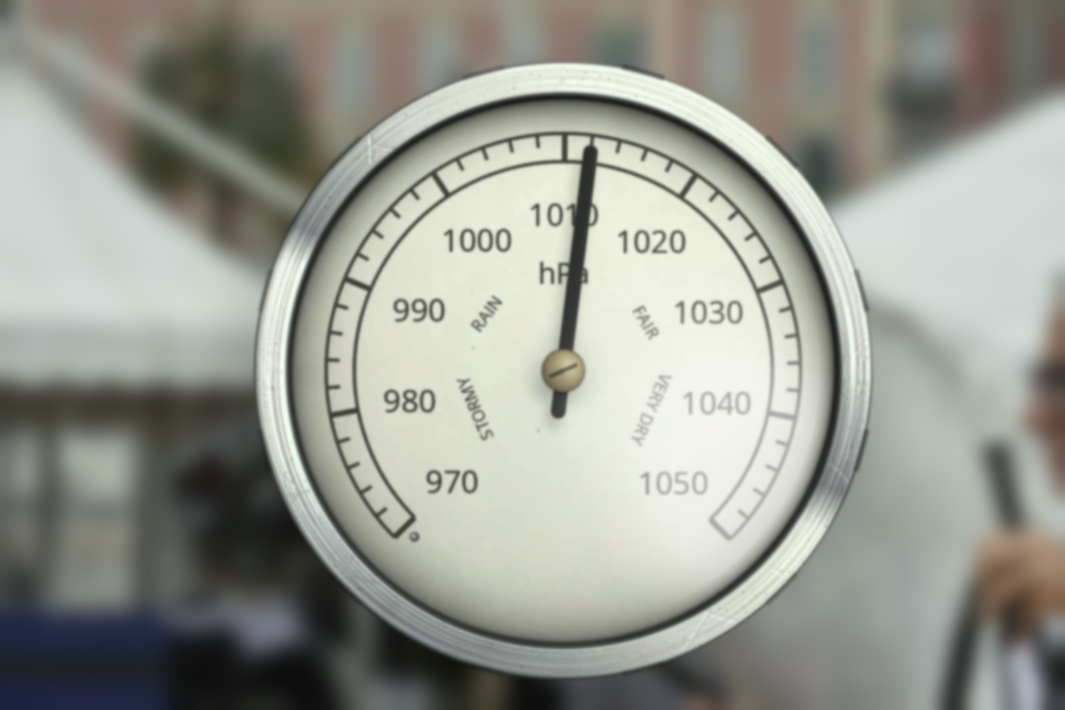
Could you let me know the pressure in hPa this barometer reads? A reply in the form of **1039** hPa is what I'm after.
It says **1012** hPa
